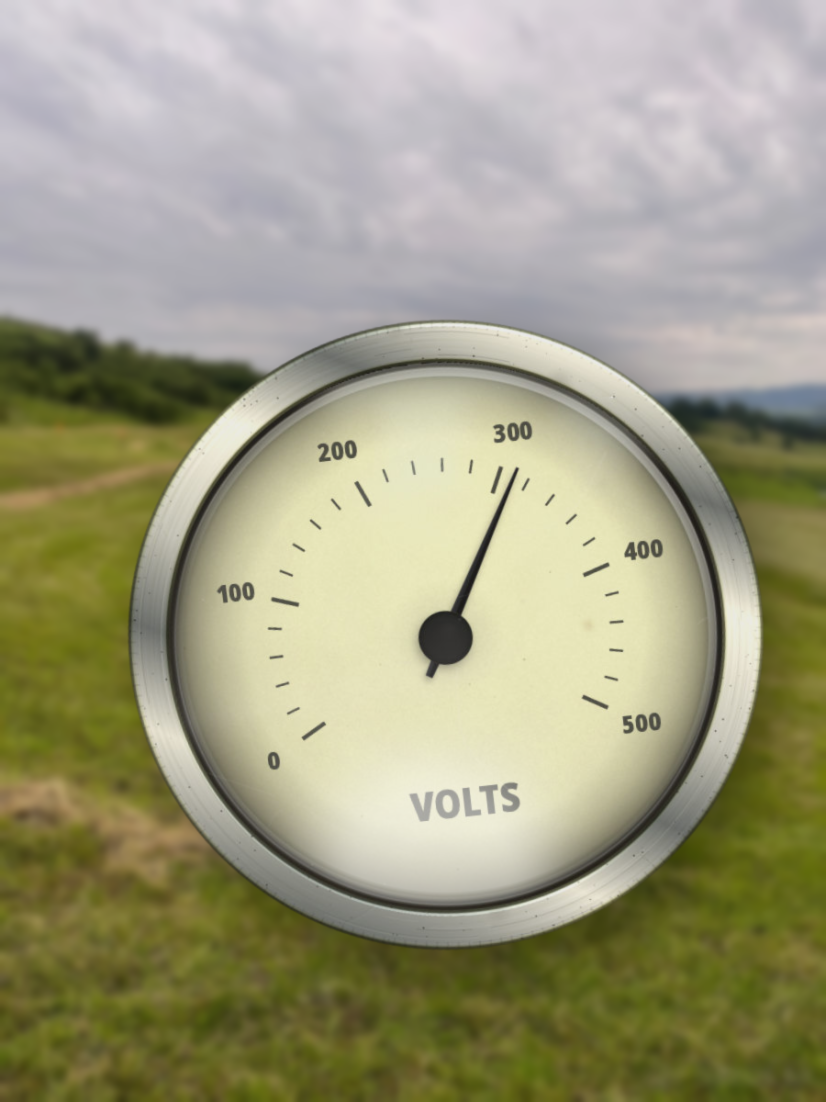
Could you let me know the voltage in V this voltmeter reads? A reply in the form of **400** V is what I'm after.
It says **310** V
